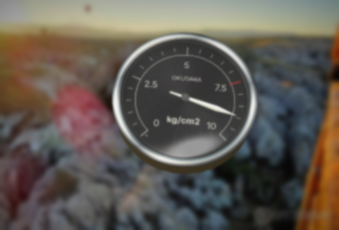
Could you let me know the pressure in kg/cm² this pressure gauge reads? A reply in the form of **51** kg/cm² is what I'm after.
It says **9** kg/cm²
